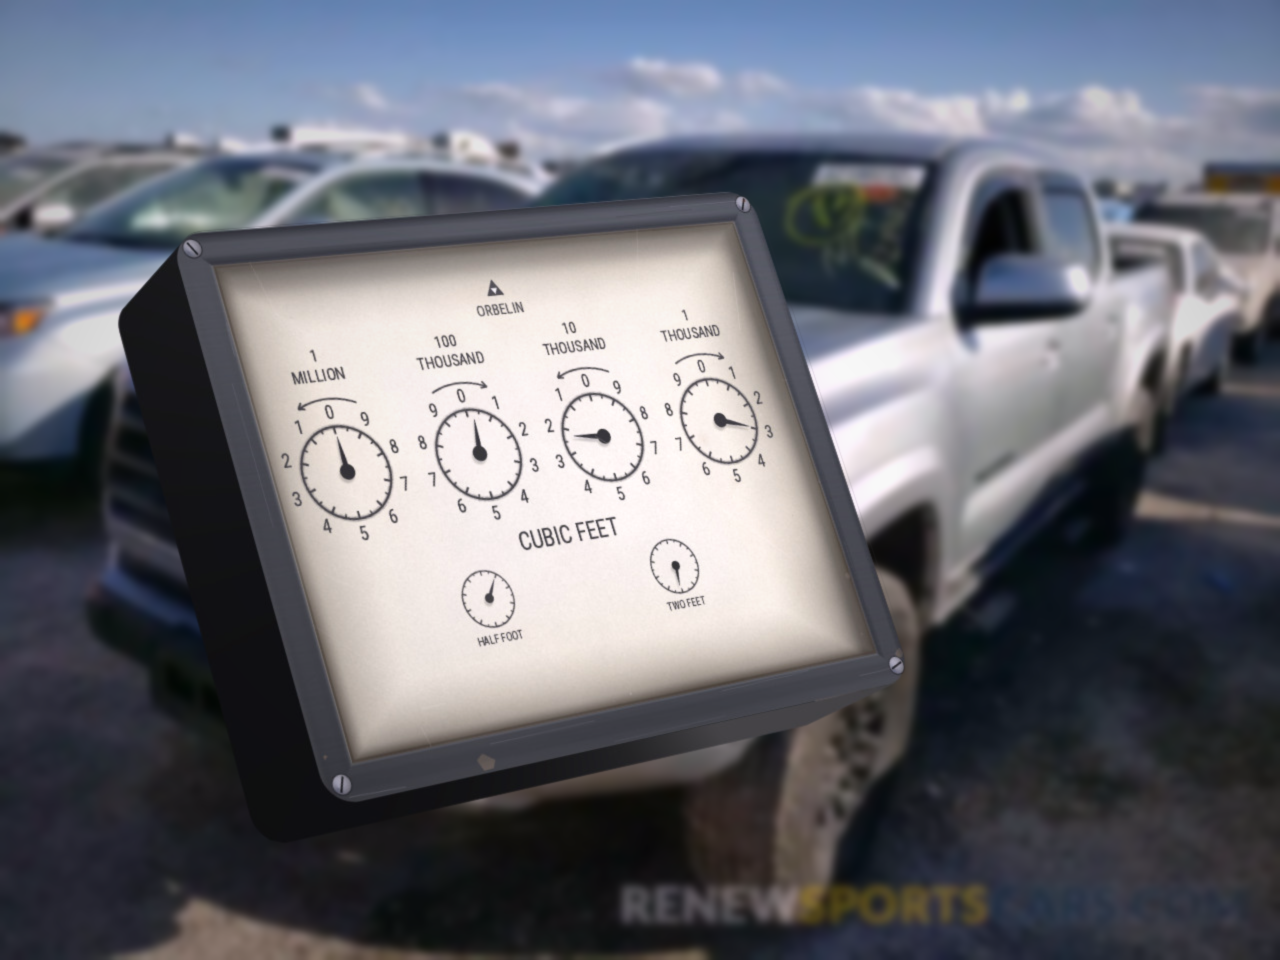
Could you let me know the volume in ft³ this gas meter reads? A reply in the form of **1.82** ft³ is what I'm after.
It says **2300** ft³
